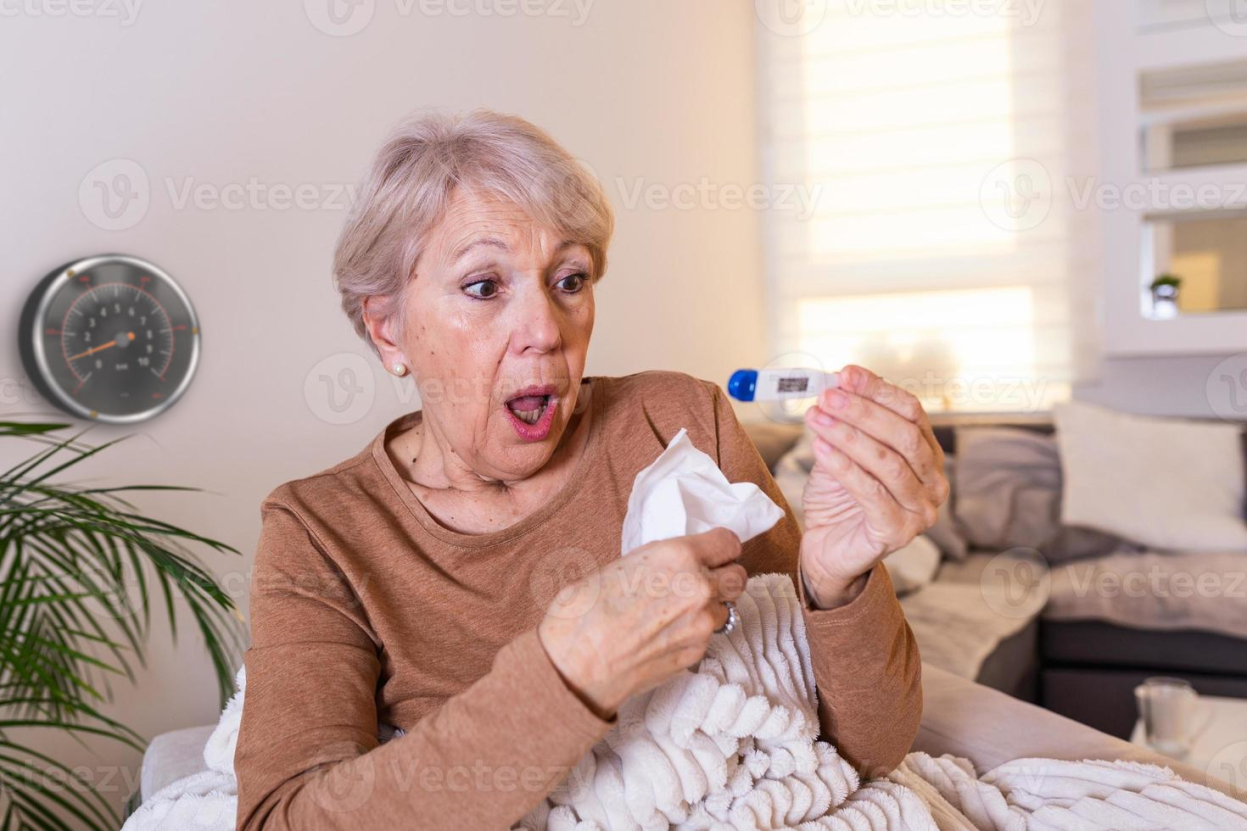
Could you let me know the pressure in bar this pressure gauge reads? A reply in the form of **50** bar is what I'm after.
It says **1** bar
